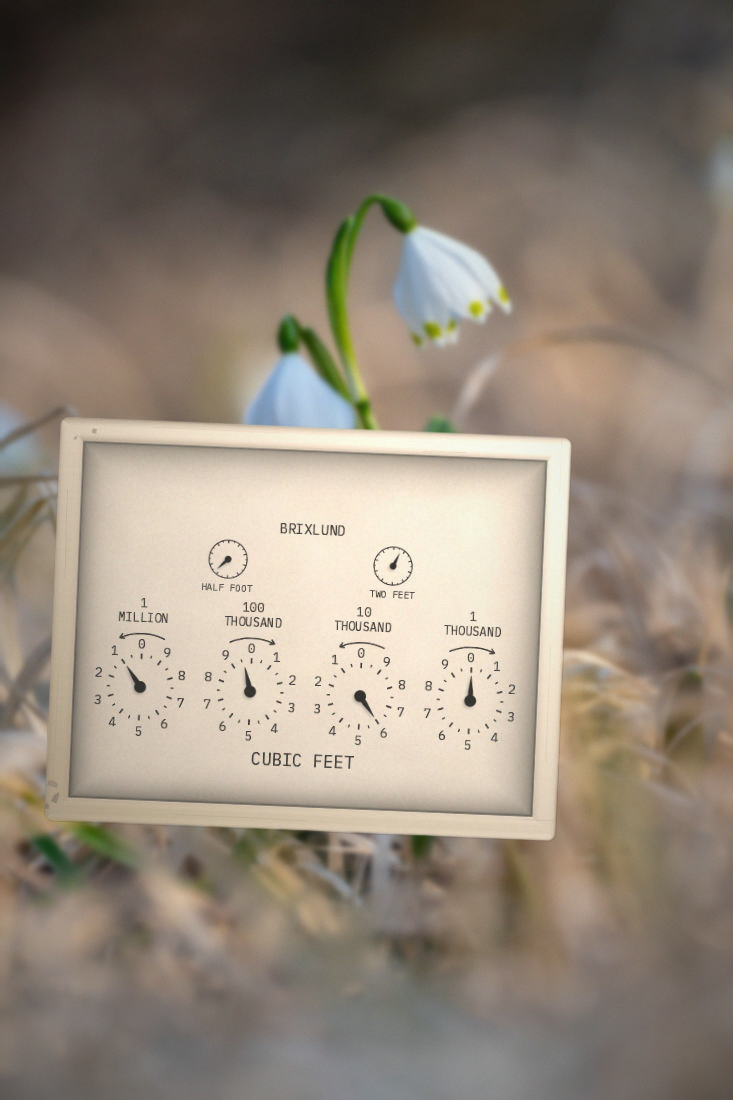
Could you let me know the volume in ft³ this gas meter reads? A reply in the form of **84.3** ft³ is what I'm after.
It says **96000** ft³
